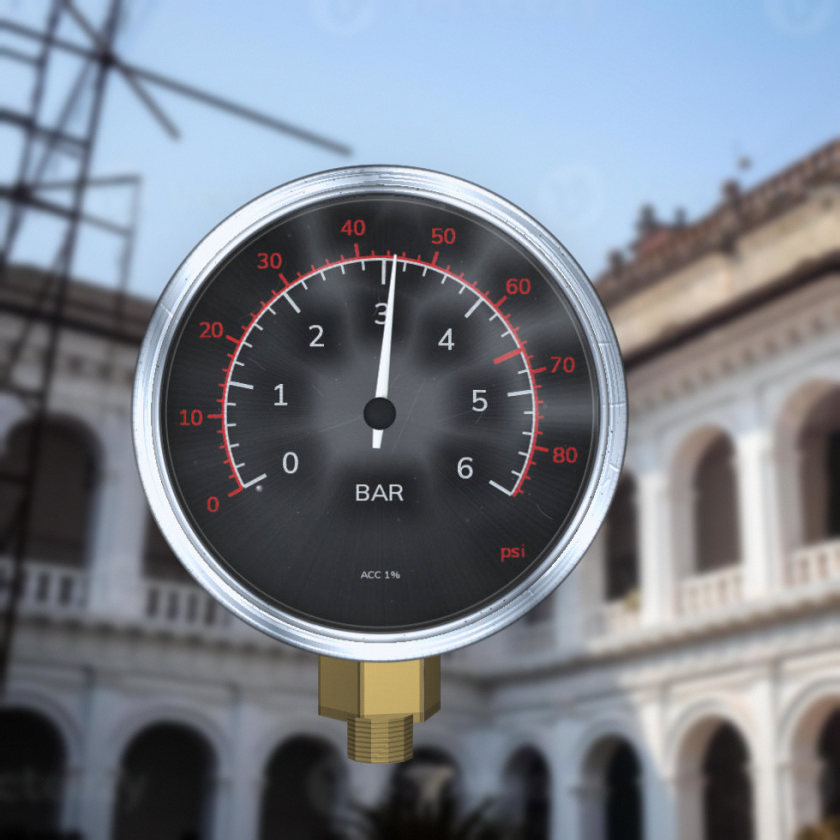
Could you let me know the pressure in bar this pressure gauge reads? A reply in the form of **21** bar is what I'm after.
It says **3.1** bar
